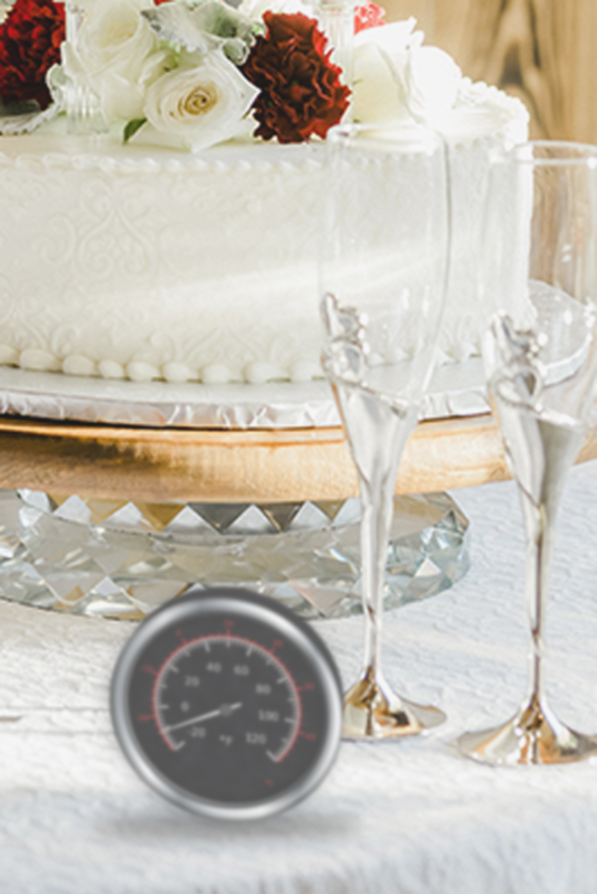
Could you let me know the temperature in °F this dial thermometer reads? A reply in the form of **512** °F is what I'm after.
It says **-10** °F
